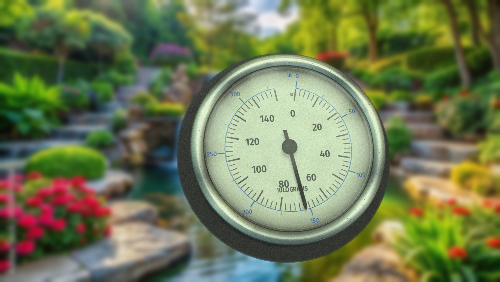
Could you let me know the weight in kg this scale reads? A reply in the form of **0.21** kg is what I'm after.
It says **70** kg
